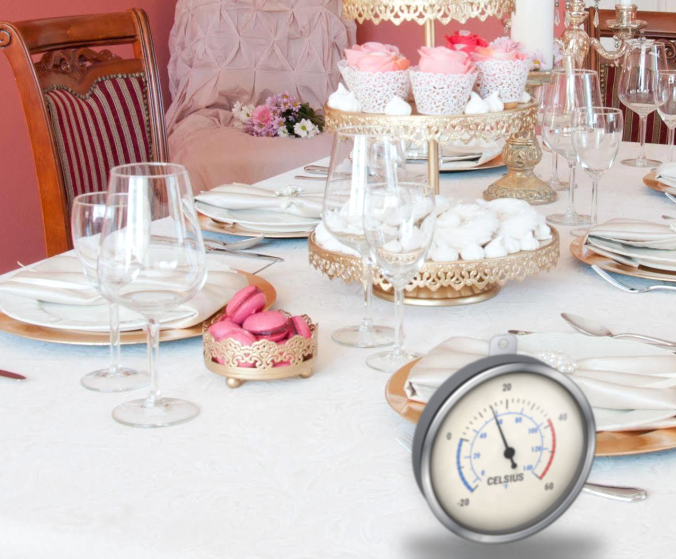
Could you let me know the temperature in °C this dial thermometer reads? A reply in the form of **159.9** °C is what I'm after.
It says **14** °C
